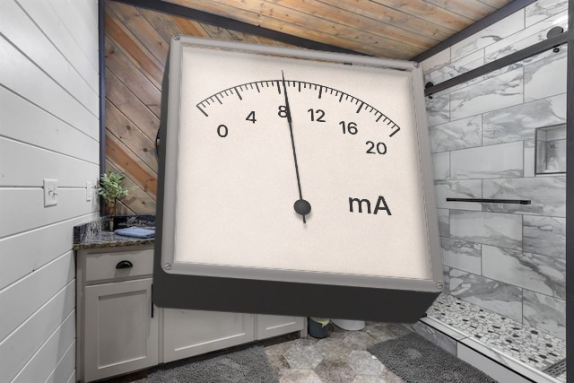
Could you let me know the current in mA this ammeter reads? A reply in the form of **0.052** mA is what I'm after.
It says **8.5** mA
